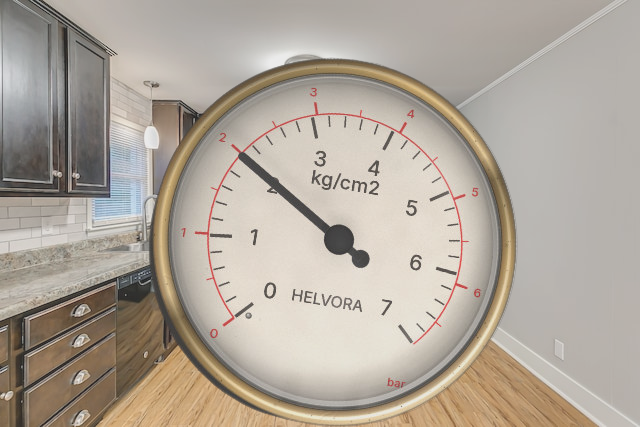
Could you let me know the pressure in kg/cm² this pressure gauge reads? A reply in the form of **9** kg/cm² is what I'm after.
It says **2** kg/cm²
